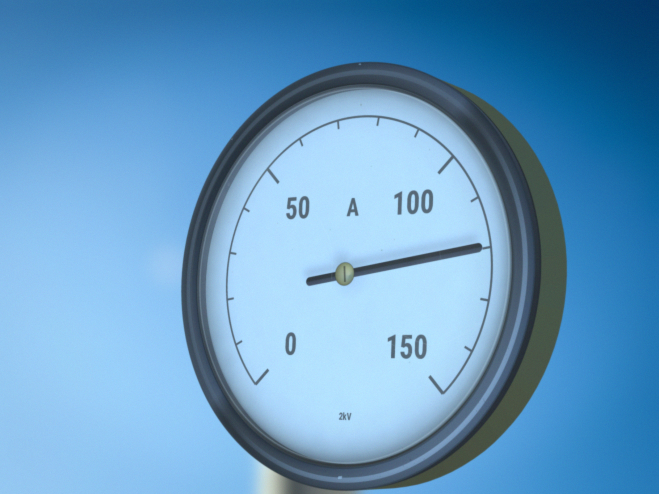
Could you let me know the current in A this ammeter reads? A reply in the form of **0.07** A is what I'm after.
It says **120** A
